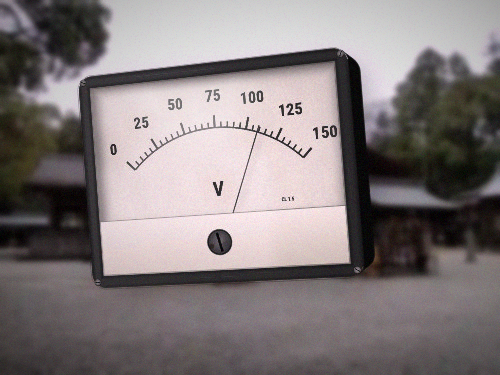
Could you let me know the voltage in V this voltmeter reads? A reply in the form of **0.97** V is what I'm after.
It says **110** V
